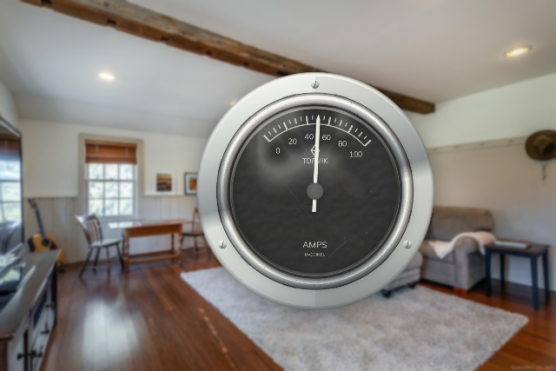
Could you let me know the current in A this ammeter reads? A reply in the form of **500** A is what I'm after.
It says **50** A
